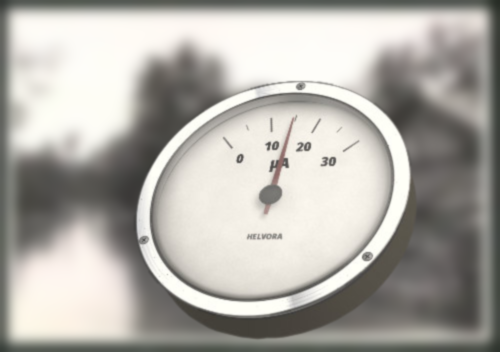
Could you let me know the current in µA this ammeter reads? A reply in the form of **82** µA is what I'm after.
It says **15** µA
